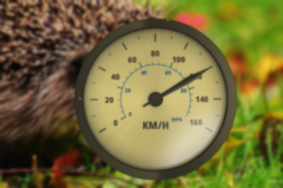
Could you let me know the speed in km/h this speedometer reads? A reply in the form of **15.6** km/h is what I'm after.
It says **120** km/h
